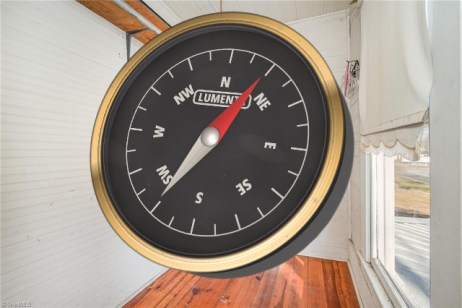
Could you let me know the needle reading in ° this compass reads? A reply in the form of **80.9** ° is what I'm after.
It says **30** °
